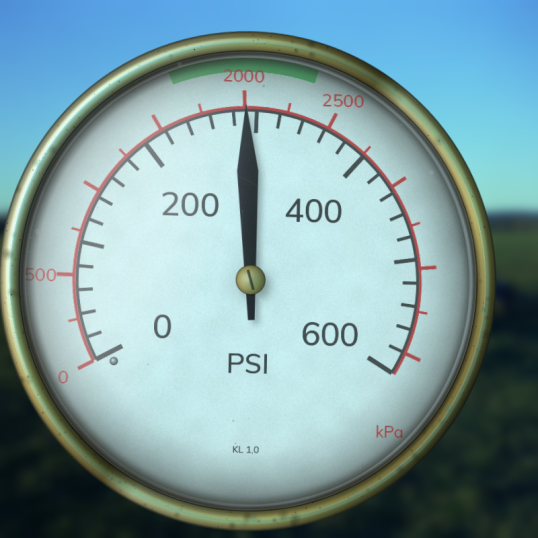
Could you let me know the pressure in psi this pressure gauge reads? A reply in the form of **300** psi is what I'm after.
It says **290** psi
